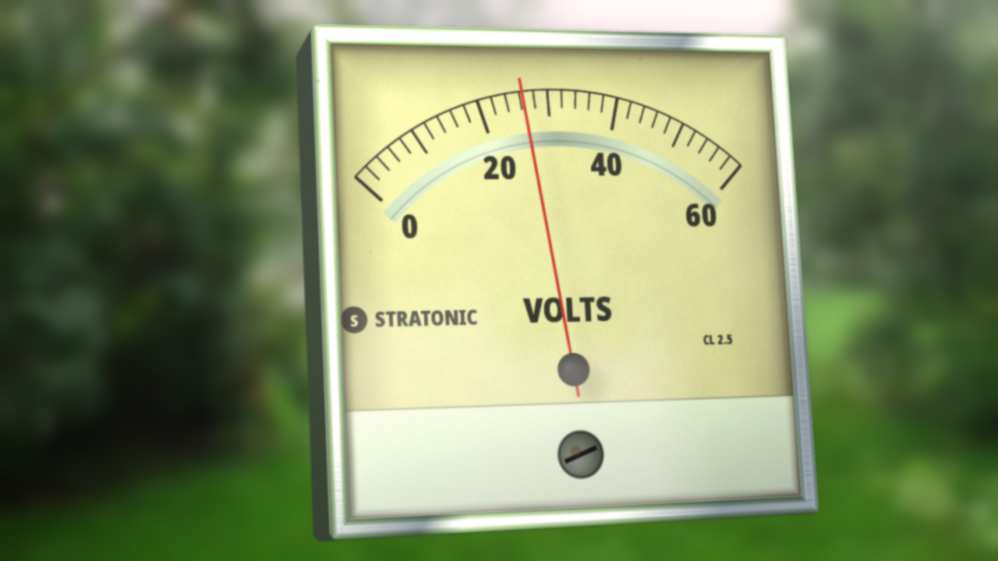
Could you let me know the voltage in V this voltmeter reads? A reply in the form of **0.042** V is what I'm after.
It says **26** V
